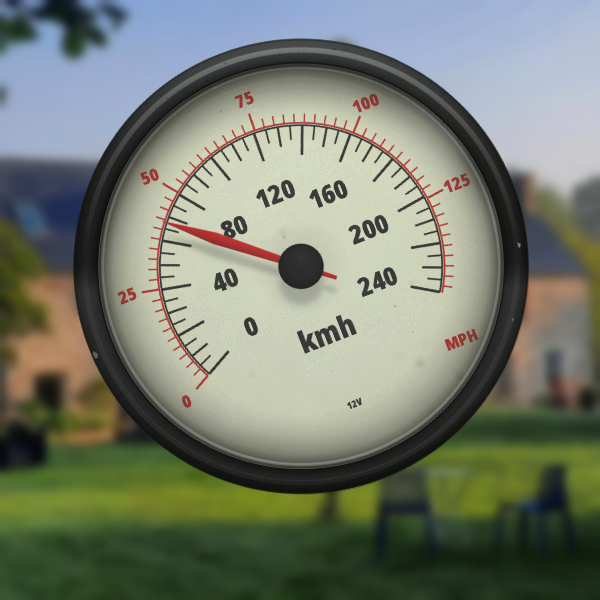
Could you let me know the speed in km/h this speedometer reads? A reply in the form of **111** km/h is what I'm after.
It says **67.5** km/h
